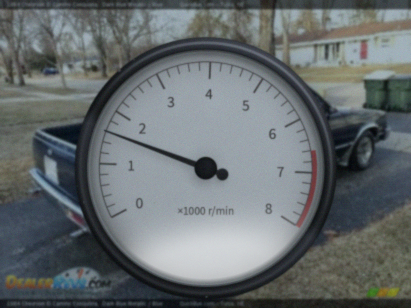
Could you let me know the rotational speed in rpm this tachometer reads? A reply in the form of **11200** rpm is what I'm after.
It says **1600** rpm
